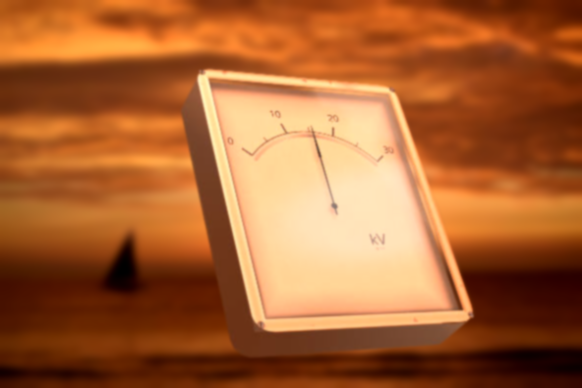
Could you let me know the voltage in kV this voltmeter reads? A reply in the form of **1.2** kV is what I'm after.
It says **15** kV
